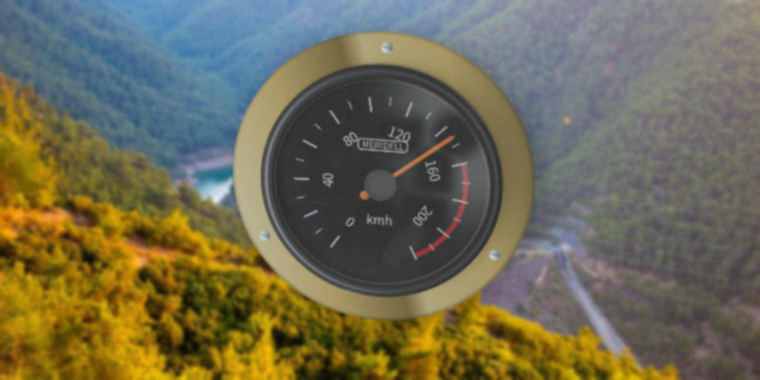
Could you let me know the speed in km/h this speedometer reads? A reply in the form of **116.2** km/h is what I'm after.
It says **145** km/h
